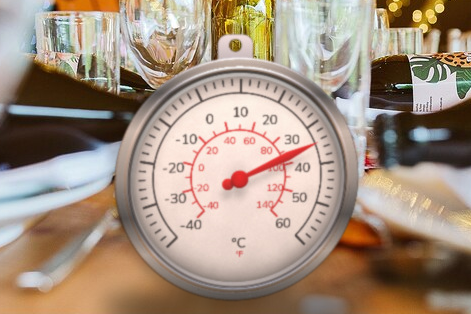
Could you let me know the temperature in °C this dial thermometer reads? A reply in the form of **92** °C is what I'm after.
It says **34** °C
